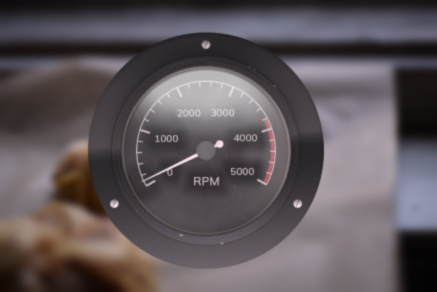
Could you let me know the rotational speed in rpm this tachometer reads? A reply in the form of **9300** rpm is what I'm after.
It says **100** rpm
